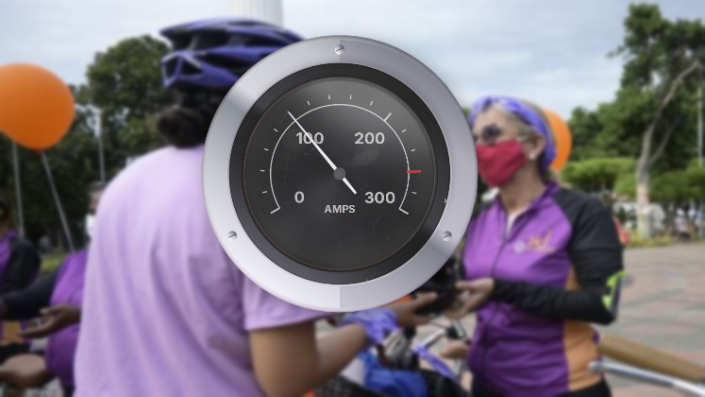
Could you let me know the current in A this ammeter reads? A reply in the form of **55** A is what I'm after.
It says **100** A
